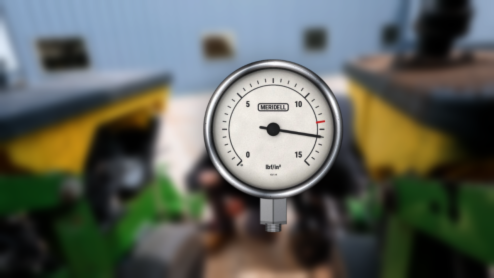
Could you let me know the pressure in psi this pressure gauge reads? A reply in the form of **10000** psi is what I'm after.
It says **13** psi
